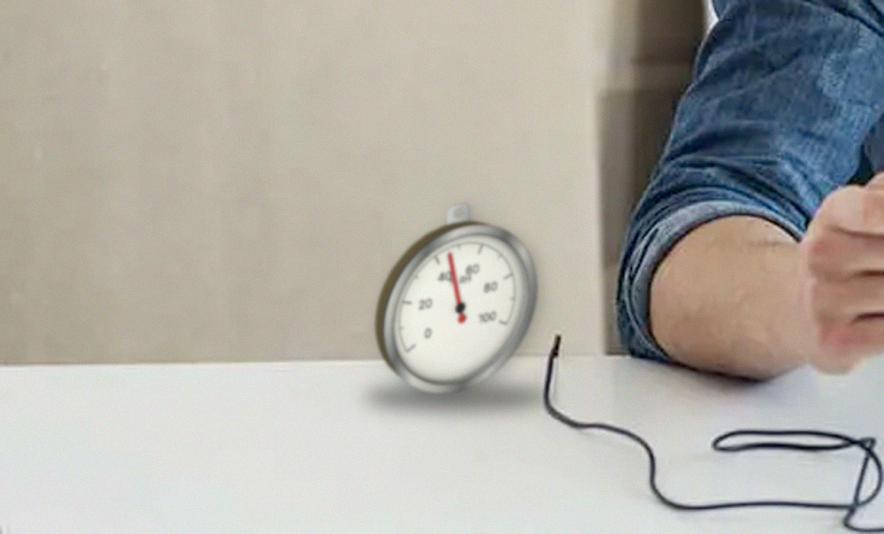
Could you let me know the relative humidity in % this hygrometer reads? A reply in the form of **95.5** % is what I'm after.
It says **45** %
